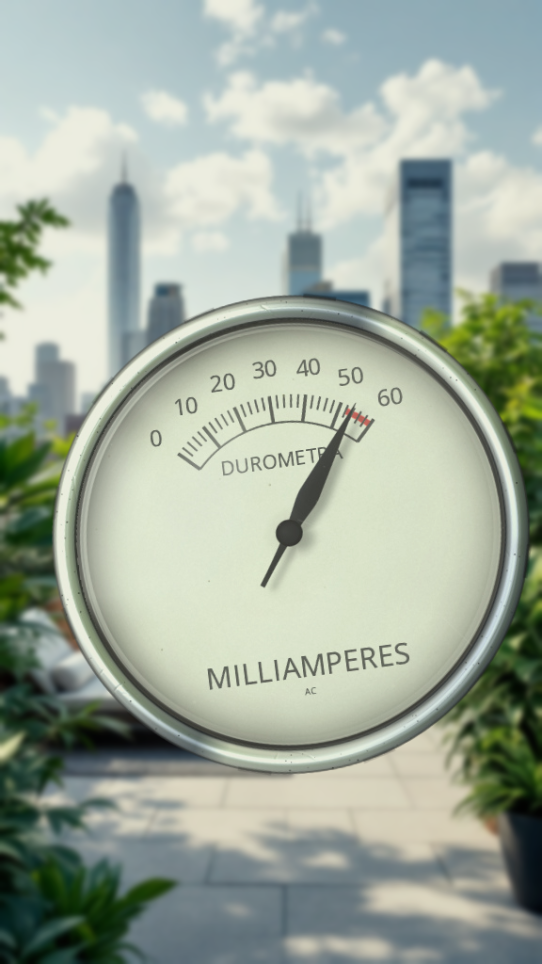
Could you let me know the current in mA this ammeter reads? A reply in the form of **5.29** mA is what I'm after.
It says **54** mA
